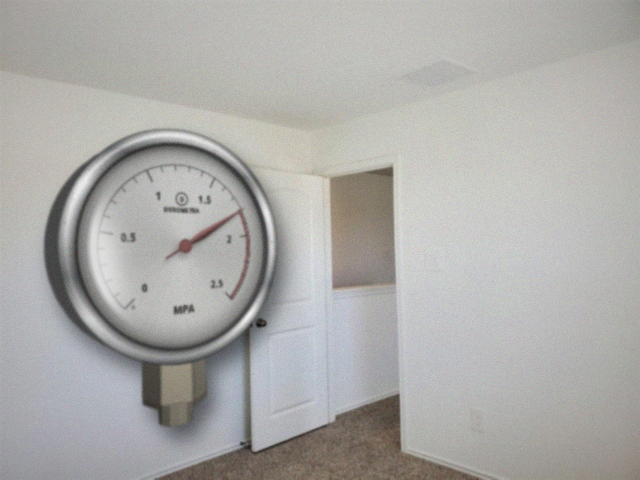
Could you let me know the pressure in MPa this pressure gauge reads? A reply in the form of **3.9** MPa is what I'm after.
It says **1.8** MPa
